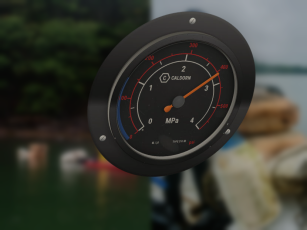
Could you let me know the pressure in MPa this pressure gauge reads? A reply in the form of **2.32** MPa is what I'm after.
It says **2.75** MPa
